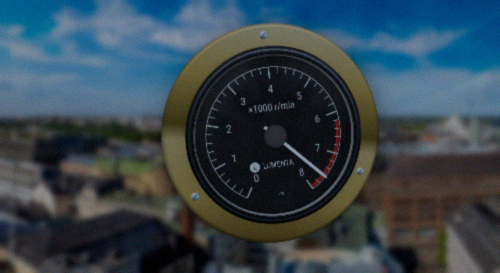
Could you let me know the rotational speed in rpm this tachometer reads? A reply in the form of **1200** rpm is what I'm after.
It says **7600** rpm
